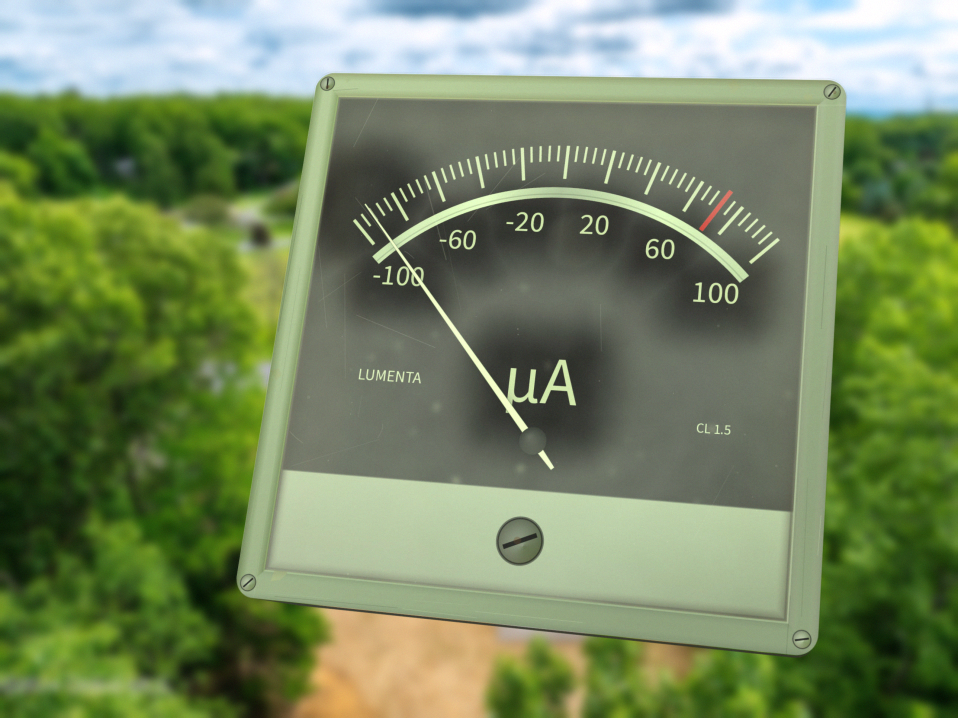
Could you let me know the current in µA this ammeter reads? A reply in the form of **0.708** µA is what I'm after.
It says **-92** µA
